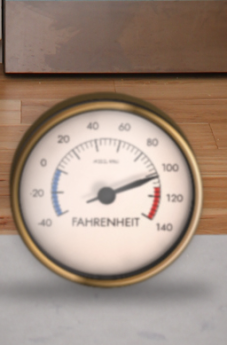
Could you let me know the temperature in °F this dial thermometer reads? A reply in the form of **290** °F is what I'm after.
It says **100** °F
